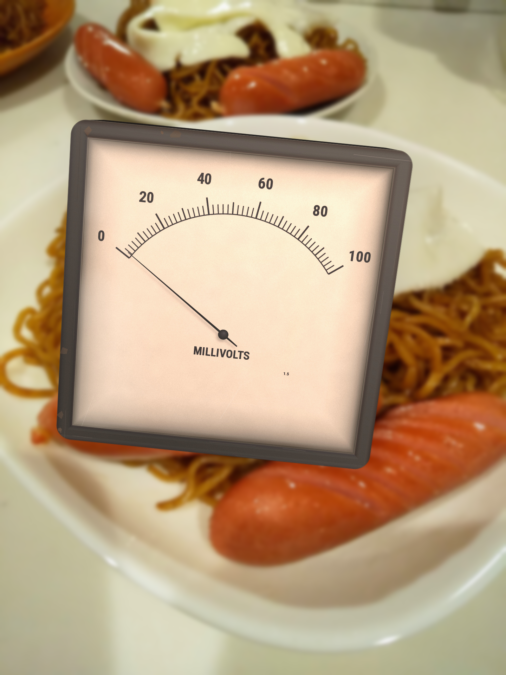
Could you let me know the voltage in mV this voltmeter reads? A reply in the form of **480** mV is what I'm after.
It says **2** mV
